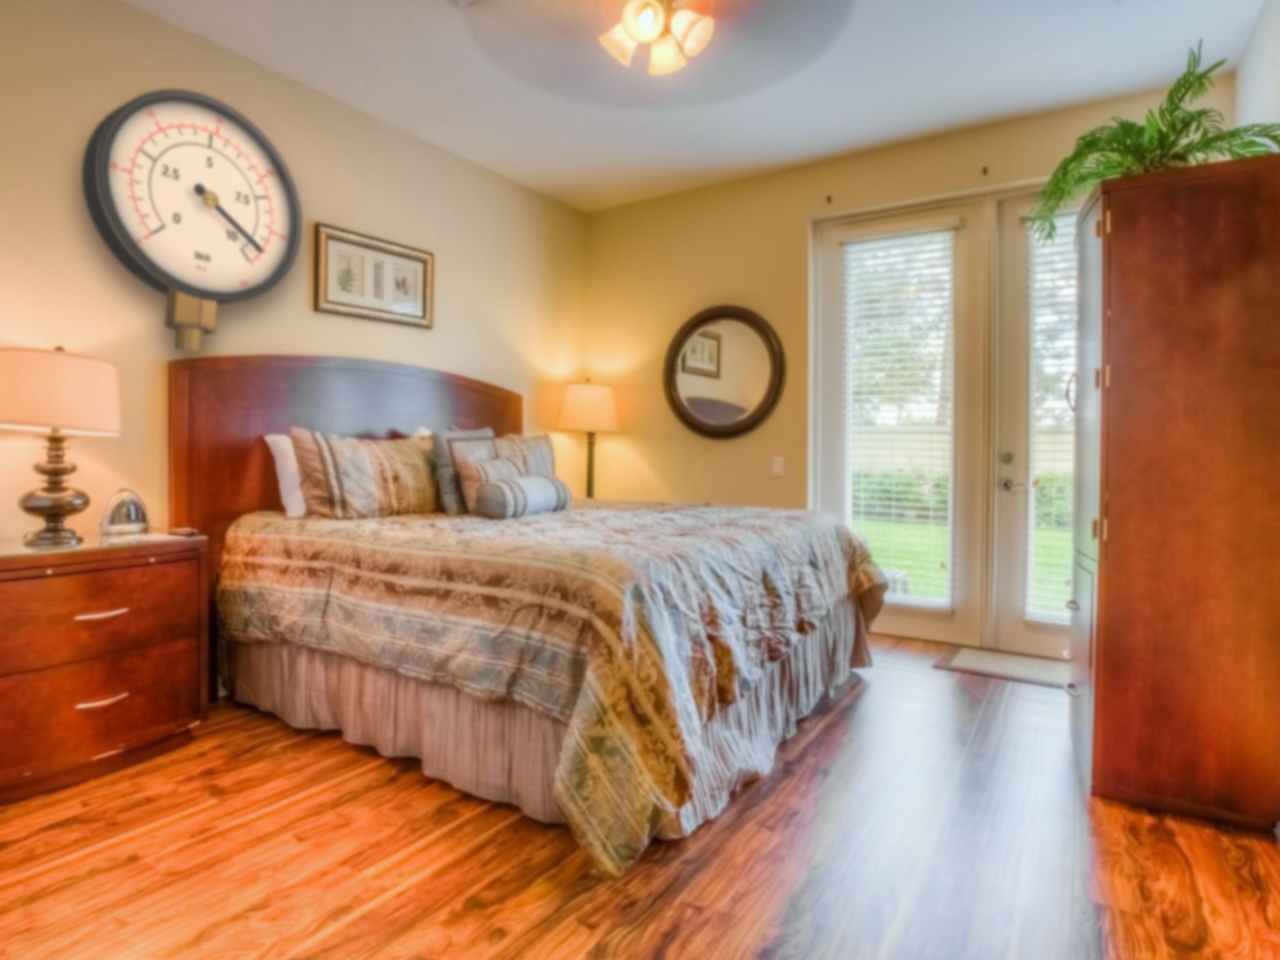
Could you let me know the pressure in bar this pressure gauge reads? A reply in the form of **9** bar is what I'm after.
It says **9.5** bar
